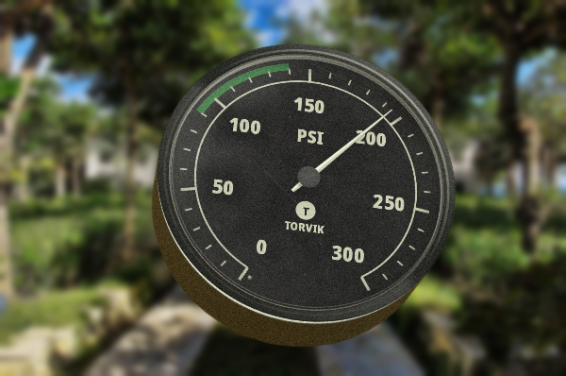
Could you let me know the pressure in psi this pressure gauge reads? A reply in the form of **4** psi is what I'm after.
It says **195** psi
